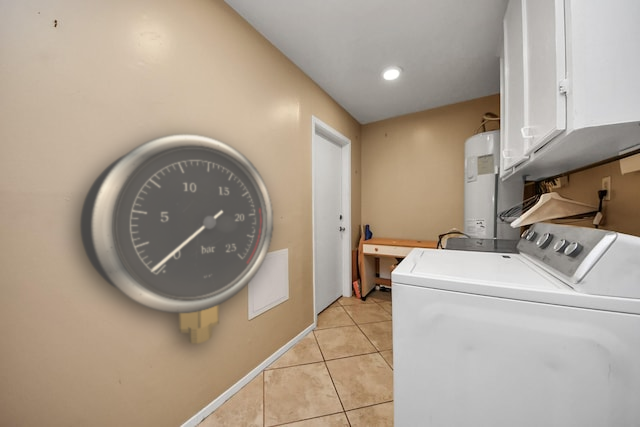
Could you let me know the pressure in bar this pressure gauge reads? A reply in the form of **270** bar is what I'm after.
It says **0.5** bar
